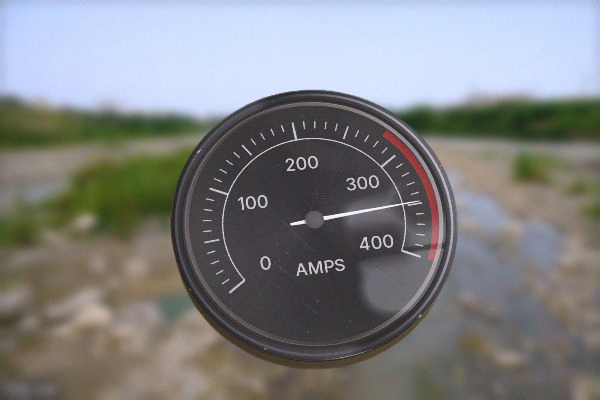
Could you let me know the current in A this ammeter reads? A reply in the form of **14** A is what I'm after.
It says **350** A
